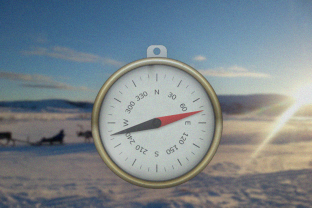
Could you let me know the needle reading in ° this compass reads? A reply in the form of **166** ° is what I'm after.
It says **75** °
